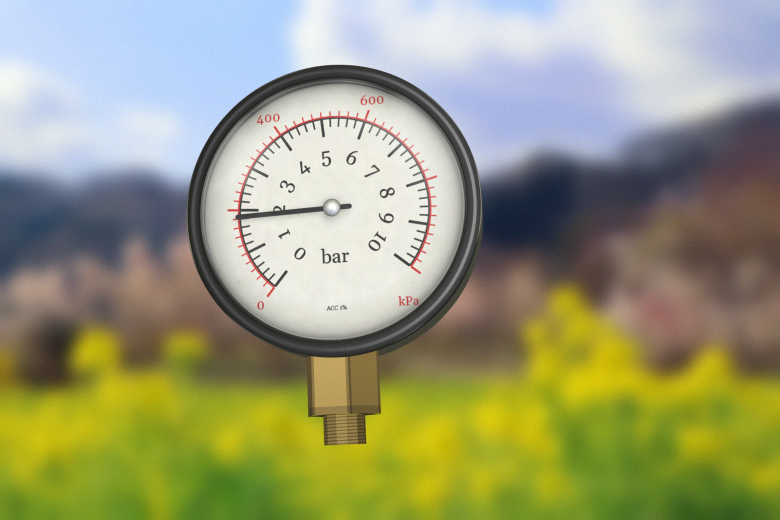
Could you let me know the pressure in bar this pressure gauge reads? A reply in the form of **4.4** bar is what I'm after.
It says **1.8** bar
